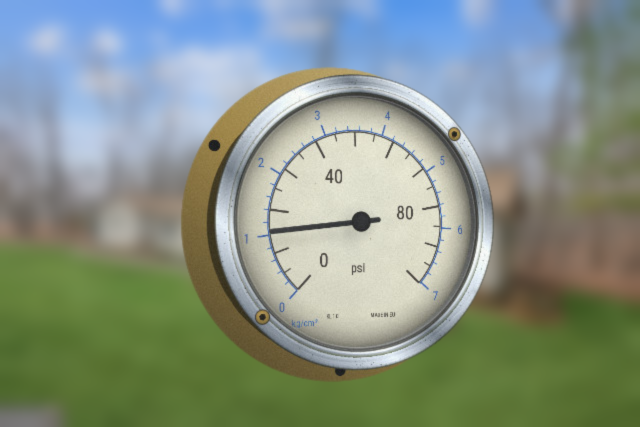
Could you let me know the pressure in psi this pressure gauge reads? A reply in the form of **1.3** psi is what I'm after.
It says **15** psi
